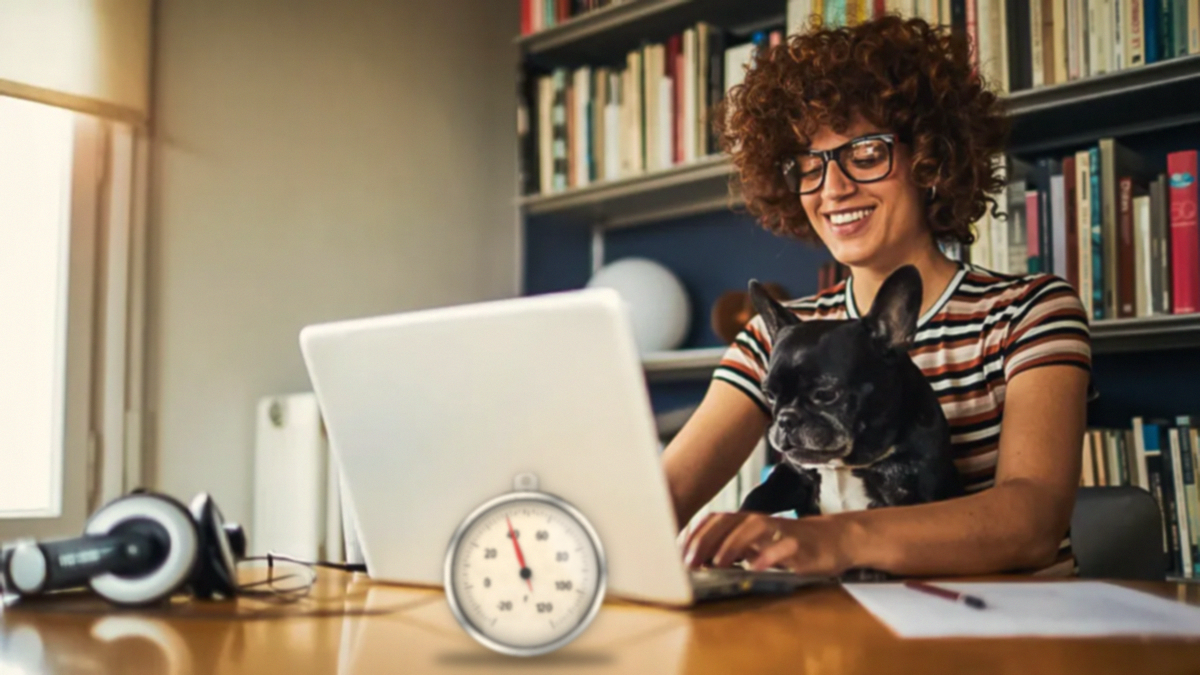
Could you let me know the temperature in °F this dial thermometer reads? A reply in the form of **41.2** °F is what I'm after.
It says **40** °F
